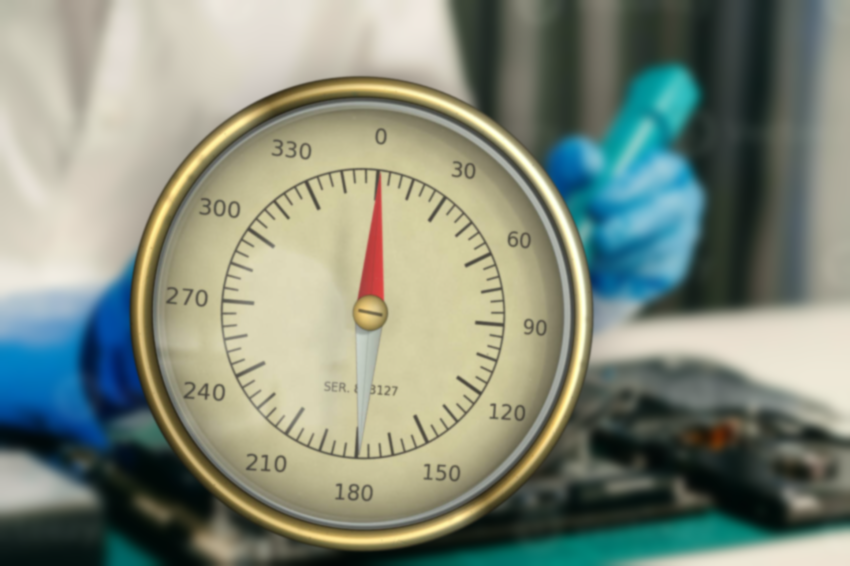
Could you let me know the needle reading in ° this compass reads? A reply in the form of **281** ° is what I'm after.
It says **0** °
